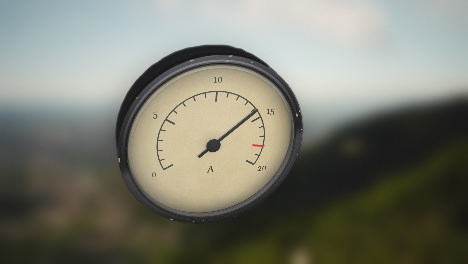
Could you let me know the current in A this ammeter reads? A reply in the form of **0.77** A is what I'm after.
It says **14** A
